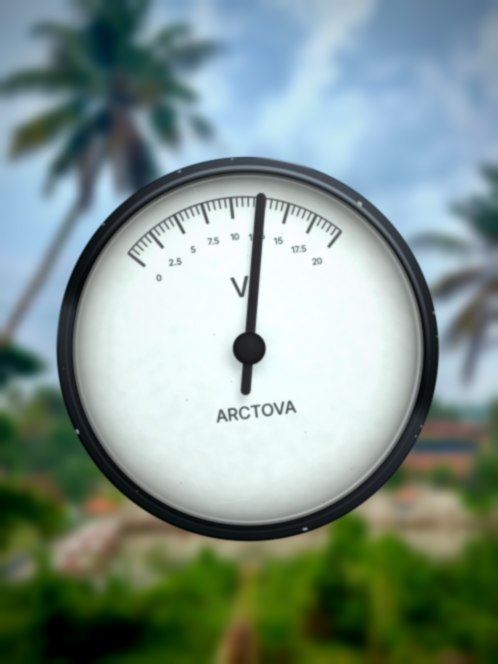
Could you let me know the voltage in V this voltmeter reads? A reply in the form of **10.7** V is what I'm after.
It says **12.5** V
